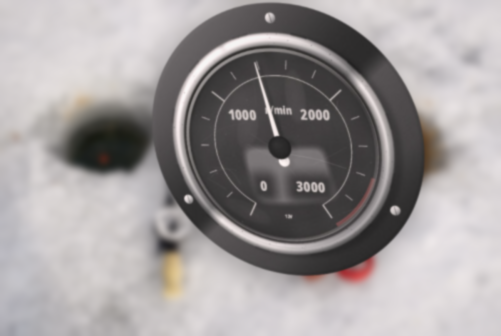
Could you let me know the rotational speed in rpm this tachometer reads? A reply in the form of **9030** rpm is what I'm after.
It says **1400** rpm
